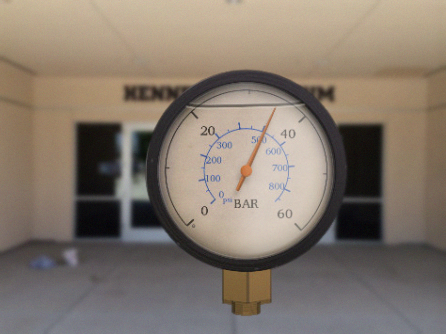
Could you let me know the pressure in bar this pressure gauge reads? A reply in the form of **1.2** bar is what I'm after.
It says **35** bar
